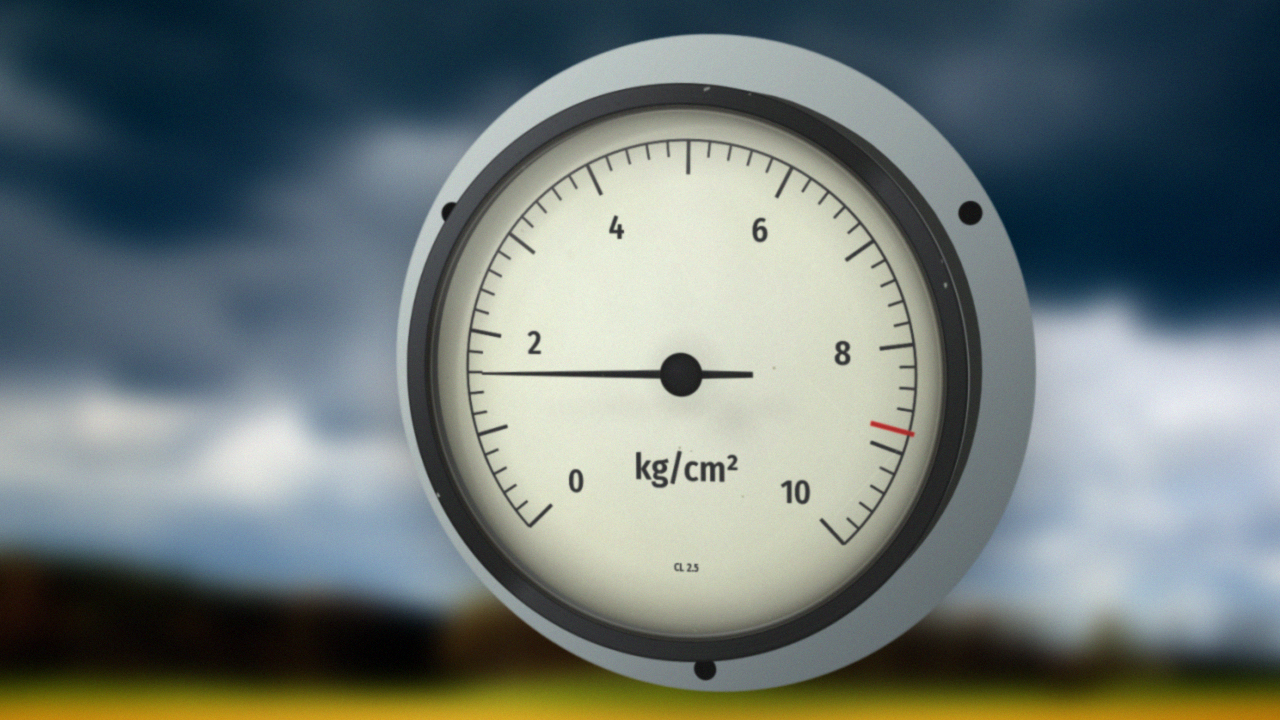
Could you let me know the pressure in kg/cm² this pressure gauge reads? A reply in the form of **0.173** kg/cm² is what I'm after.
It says **1.6** kg/cm²
